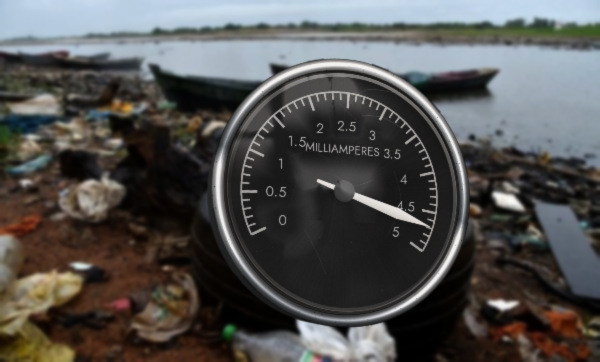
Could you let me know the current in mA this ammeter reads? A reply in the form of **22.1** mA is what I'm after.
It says **4.7** mA
